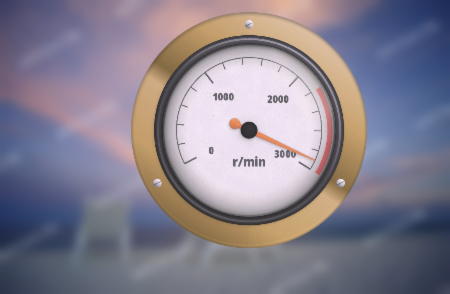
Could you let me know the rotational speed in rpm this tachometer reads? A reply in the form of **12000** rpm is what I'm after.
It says **2900** rpm
